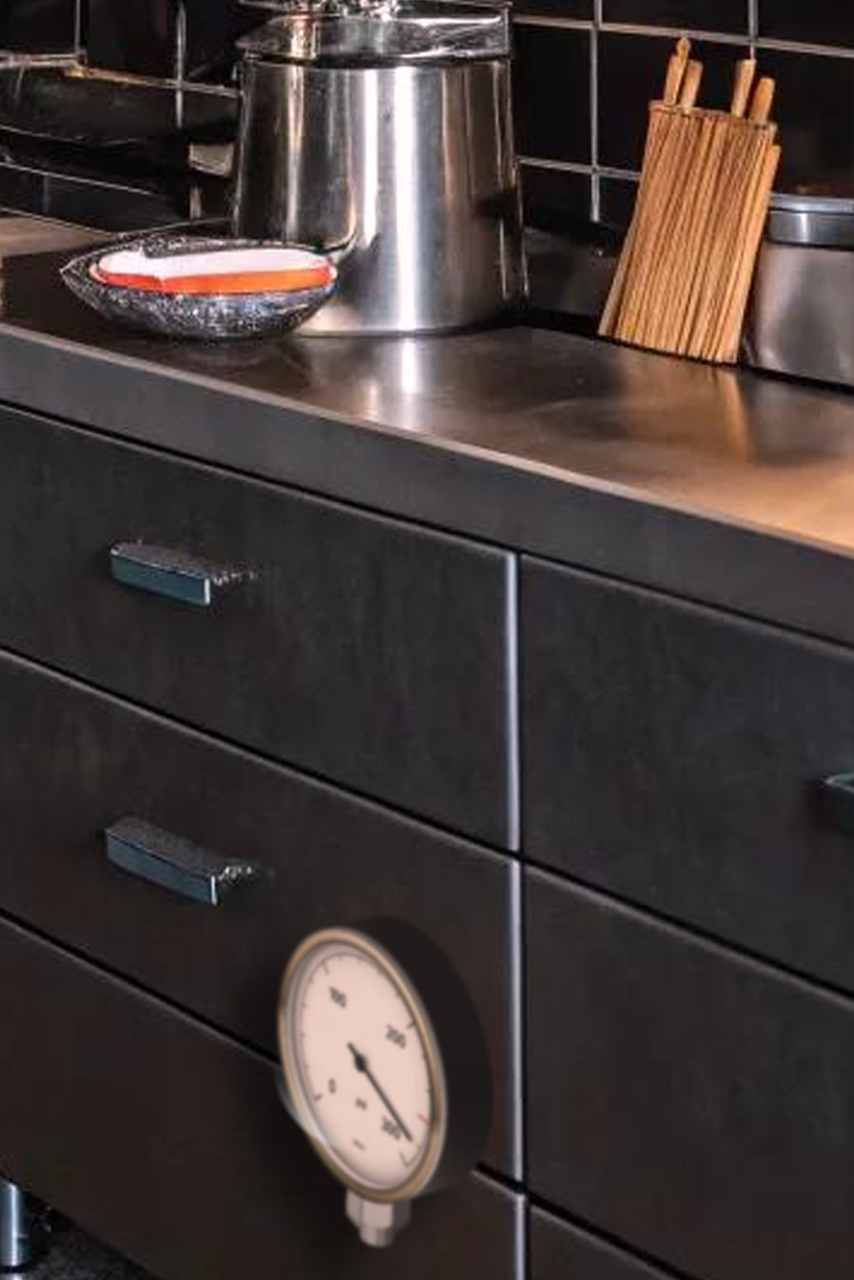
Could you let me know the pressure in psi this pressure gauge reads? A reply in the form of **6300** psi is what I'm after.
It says **280** psi
